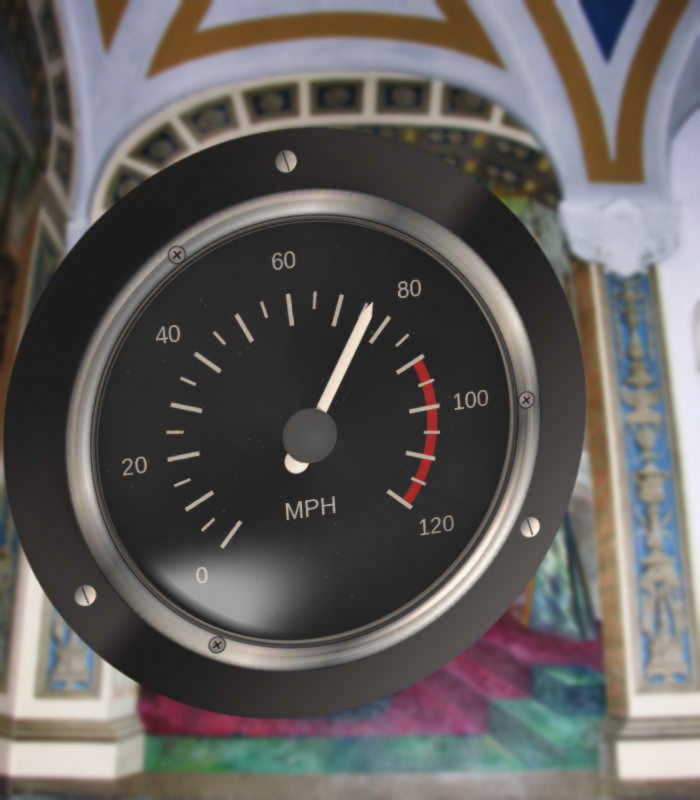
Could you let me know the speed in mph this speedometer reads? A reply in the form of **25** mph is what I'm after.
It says **75** mph
